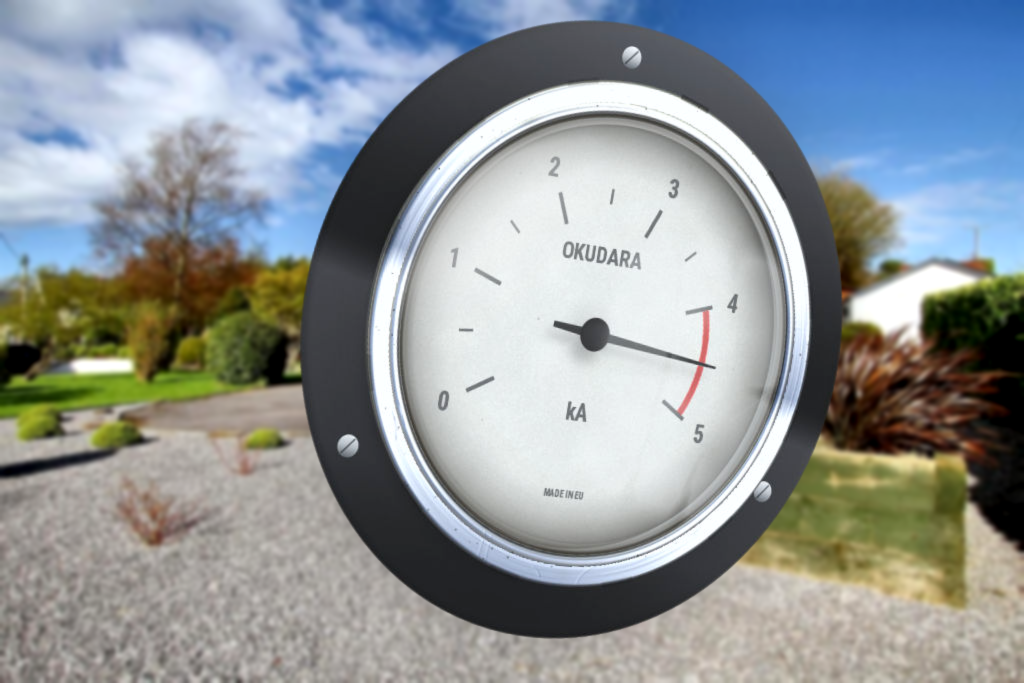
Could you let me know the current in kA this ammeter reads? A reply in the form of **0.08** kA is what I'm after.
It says **4.5** kA
